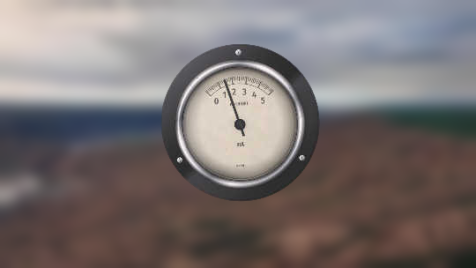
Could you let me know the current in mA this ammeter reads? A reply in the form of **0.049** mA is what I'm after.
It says **1.5** mA
